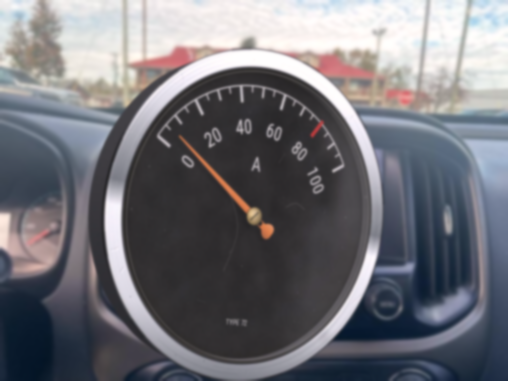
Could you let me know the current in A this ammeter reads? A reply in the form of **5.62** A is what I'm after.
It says **5** A
